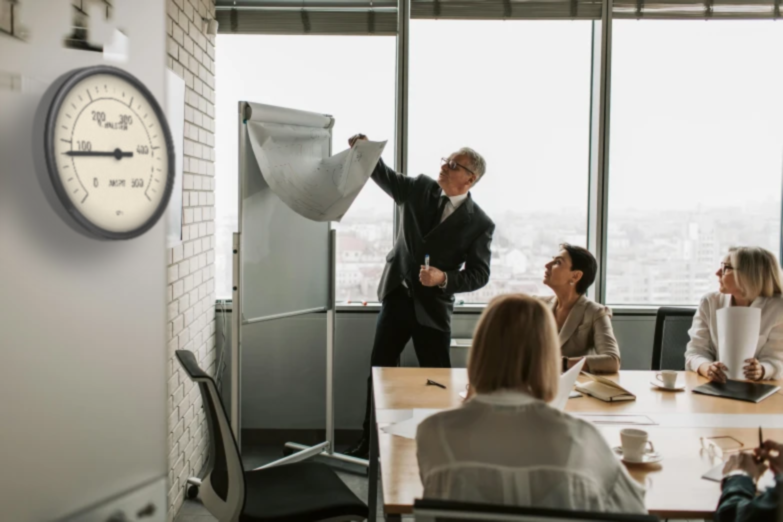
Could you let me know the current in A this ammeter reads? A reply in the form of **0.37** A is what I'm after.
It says **80** A
